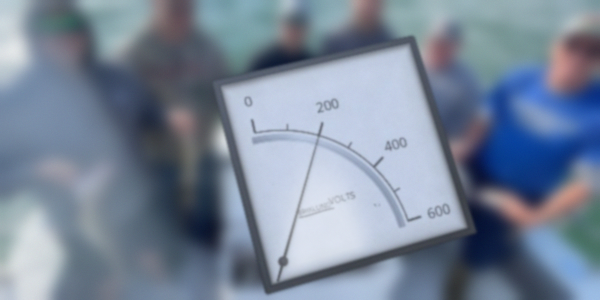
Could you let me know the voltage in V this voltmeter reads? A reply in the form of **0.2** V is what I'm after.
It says **200** V
